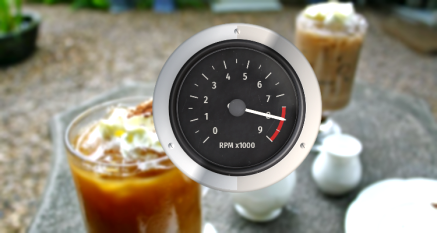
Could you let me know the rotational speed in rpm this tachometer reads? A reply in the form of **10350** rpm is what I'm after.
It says **8000** rpm
